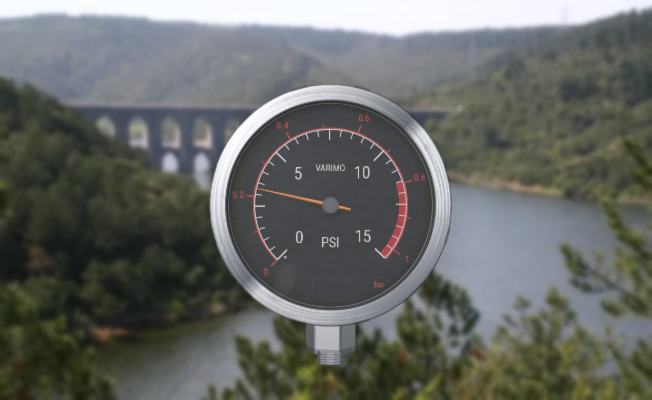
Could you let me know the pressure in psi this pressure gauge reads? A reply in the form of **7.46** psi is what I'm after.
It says **3.25** psi
